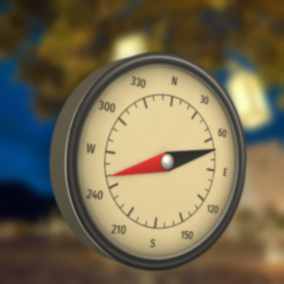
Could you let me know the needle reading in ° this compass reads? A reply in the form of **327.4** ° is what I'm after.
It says **250** °
